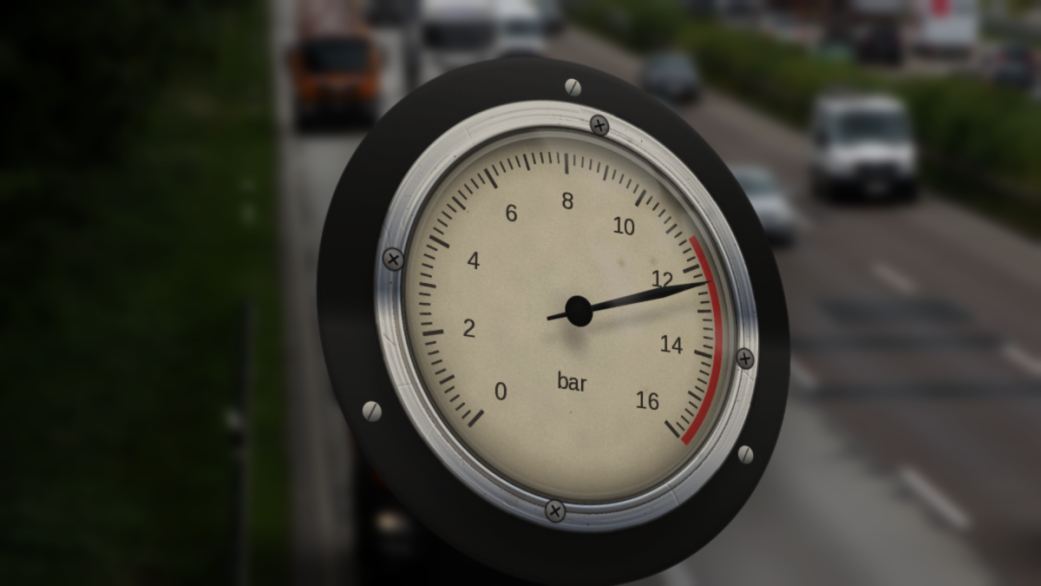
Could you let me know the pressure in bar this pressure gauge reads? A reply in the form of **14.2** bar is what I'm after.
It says **12.4** bar
